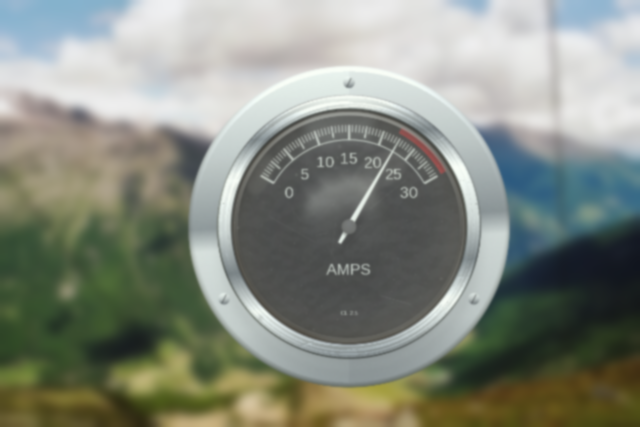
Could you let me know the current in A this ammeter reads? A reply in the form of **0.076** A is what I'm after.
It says **22.5** A
